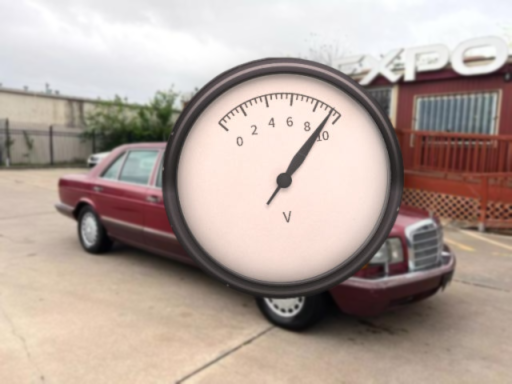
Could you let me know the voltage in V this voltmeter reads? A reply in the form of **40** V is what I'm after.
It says **9.2** V
